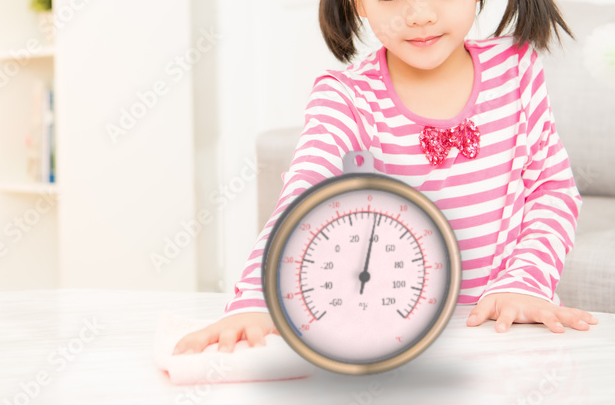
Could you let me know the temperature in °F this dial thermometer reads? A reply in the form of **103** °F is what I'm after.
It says **36** °F
